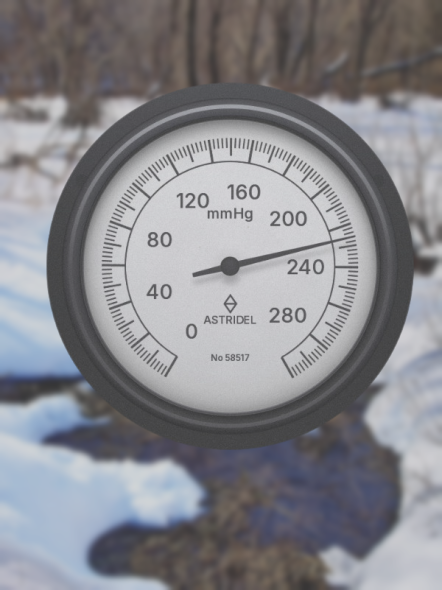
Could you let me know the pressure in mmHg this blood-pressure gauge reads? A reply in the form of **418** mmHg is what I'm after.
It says **226** mmHg
